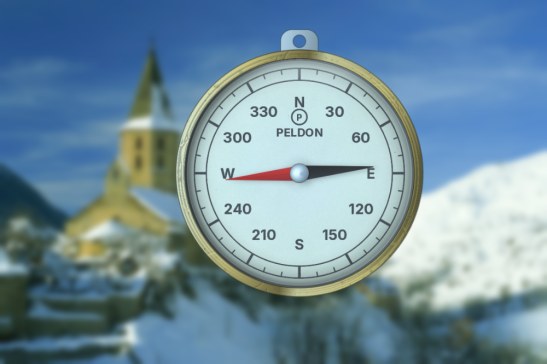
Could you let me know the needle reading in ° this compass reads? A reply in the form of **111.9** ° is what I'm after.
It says **265** °
